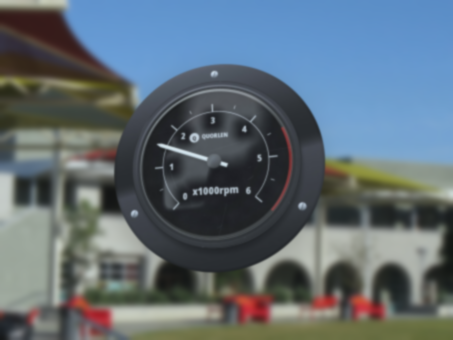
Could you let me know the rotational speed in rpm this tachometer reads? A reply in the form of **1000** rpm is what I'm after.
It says **1500** rpm
